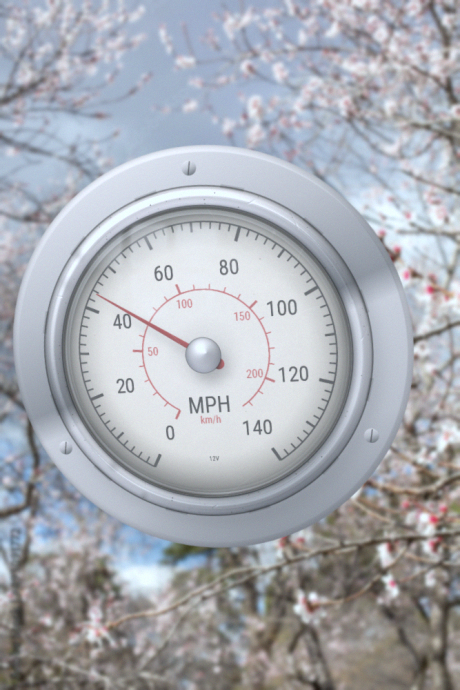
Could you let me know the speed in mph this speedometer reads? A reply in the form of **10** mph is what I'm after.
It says **44** mph
